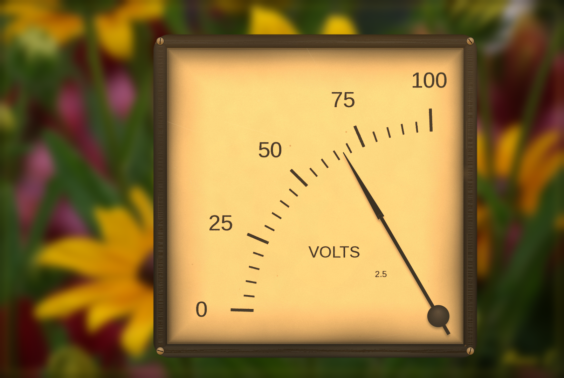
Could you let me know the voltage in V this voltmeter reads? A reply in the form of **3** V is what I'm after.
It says **67.5** V
